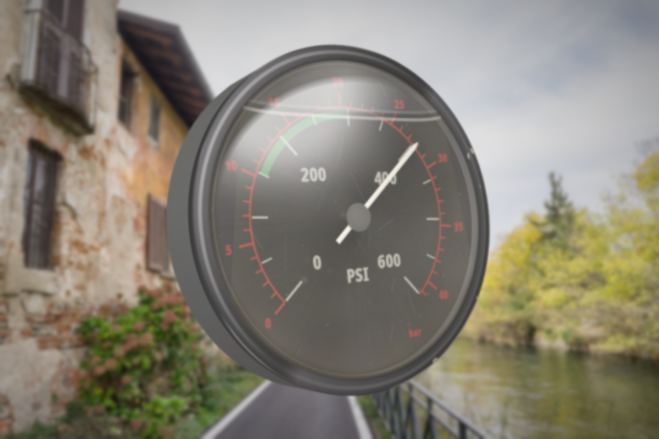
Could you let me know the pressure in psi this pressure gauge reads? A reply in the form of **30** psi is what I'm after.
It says **400** psi
